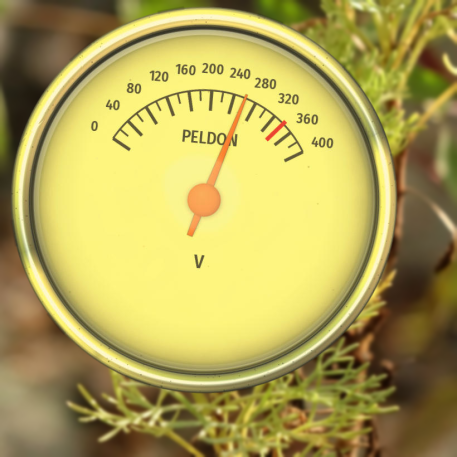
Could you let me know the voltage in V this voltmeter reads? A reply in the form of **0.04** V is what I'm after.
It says **260** V
